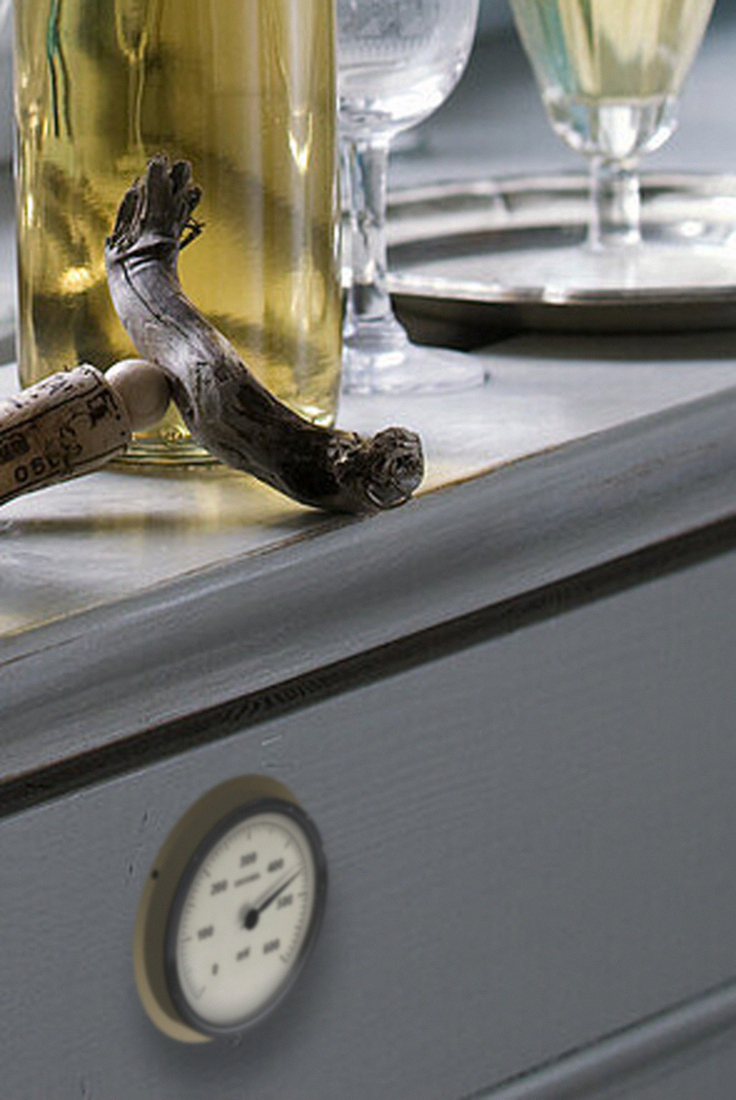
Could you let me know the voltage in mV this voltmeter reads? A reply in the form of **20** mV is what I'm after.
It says **450** mV
